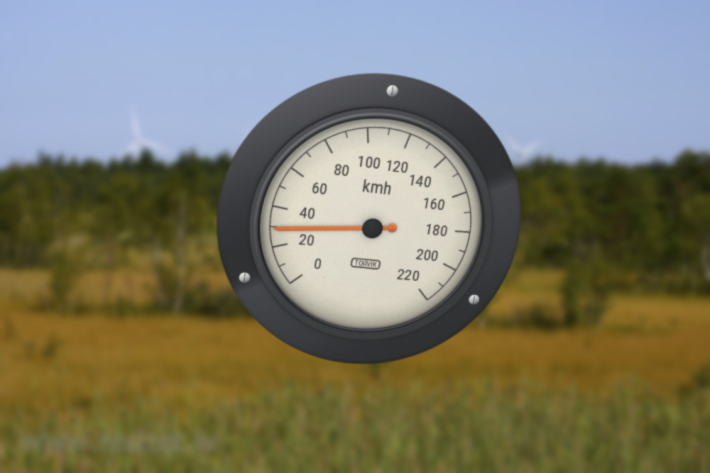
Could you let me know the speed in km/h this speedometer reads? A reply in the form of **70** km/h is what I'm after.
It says **30** km/h
